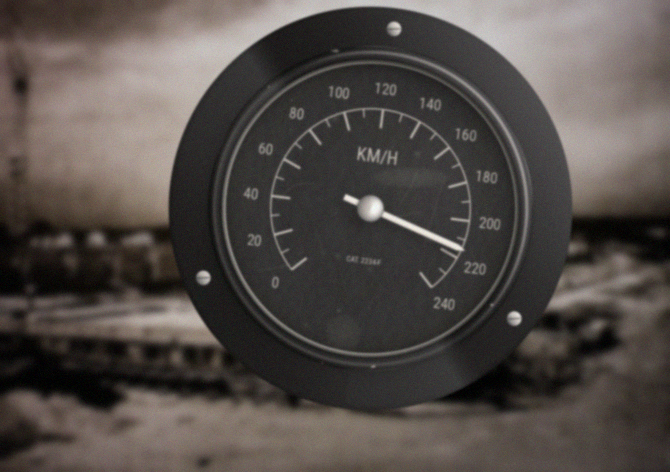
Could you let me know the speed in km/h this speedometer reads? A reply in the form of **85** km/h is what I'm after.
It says **215** km/h
